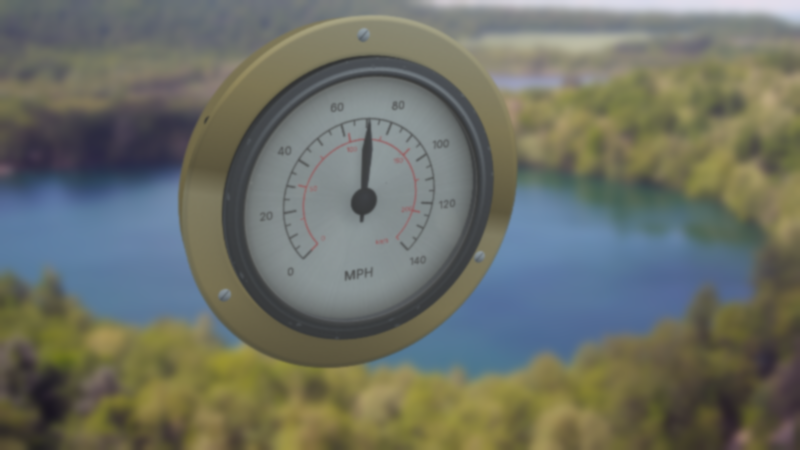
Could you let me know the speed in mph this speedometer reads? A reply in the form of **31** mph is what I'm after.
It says **70** mph
